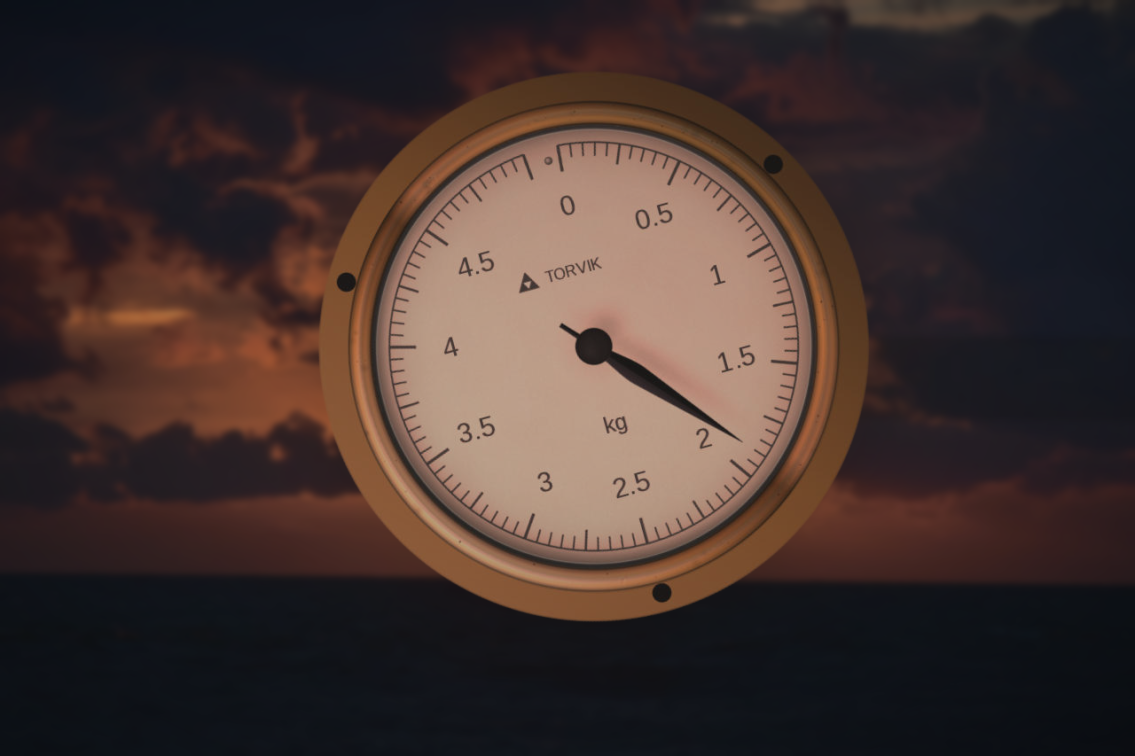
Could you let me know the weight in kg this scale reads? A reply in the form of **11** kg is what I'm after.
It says **1.9** kg
